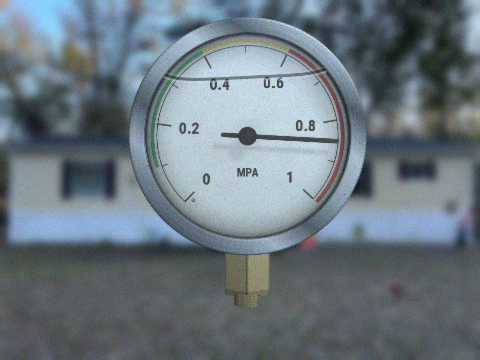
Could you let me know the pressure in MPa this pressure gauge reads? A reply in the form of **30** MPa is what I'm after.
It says **0.85** MPa
